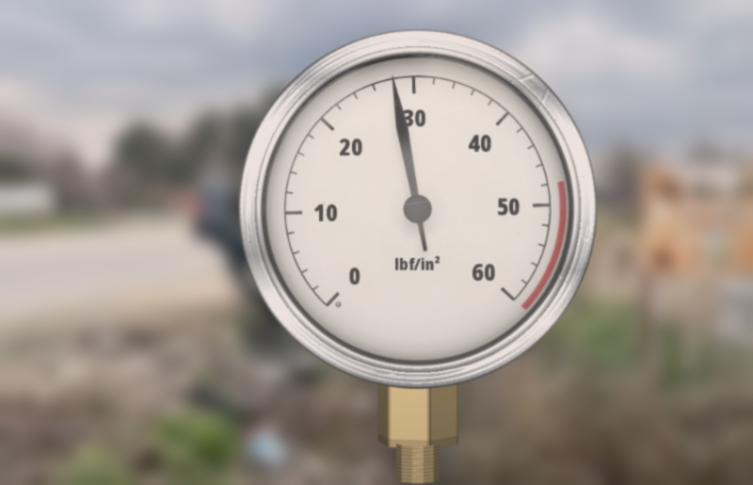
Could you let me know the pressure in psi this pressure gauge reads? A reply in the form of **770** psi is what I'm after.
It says **28** psi
